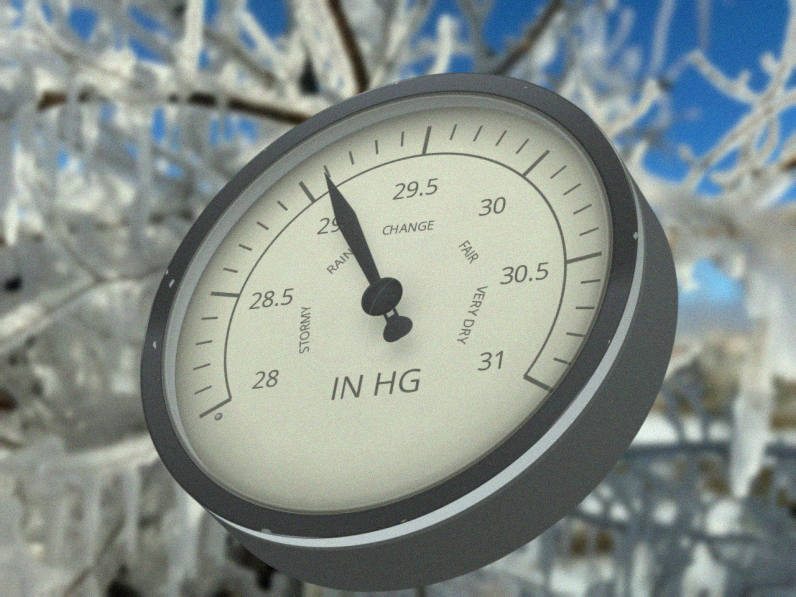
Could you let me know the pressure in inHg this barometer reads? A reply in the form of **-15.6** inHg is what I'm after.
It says **29.1** inHg
